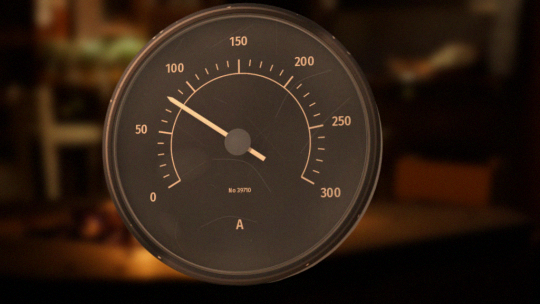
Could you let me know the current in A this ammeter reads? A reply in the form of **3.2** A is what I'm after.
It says **80** A
